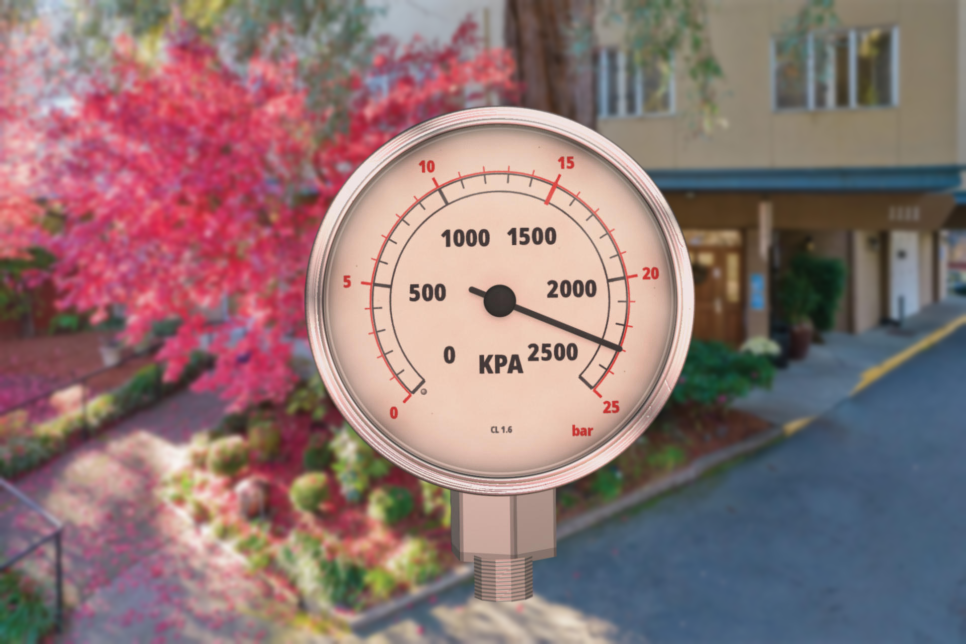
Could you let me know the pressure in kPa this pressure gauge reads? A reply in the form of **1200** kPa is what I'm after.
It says **2300** kPa
